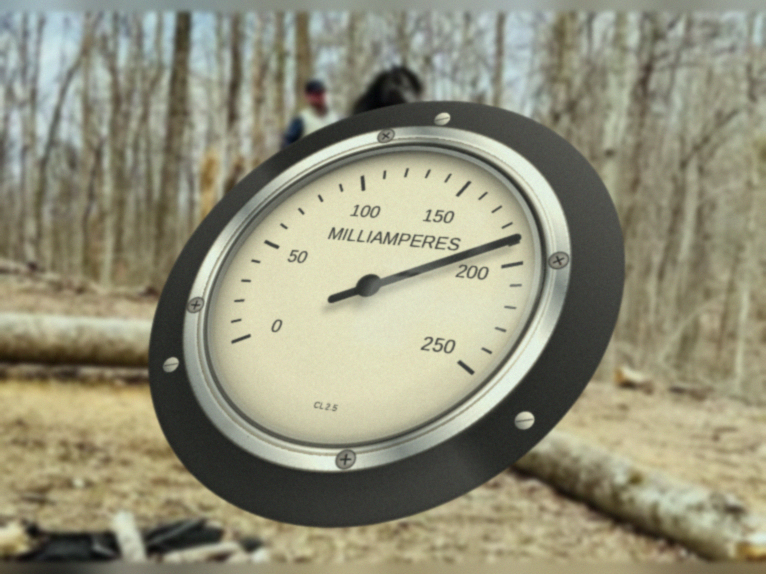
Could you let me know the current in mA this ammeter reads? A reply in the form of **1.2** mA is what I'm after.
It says **190** mA
